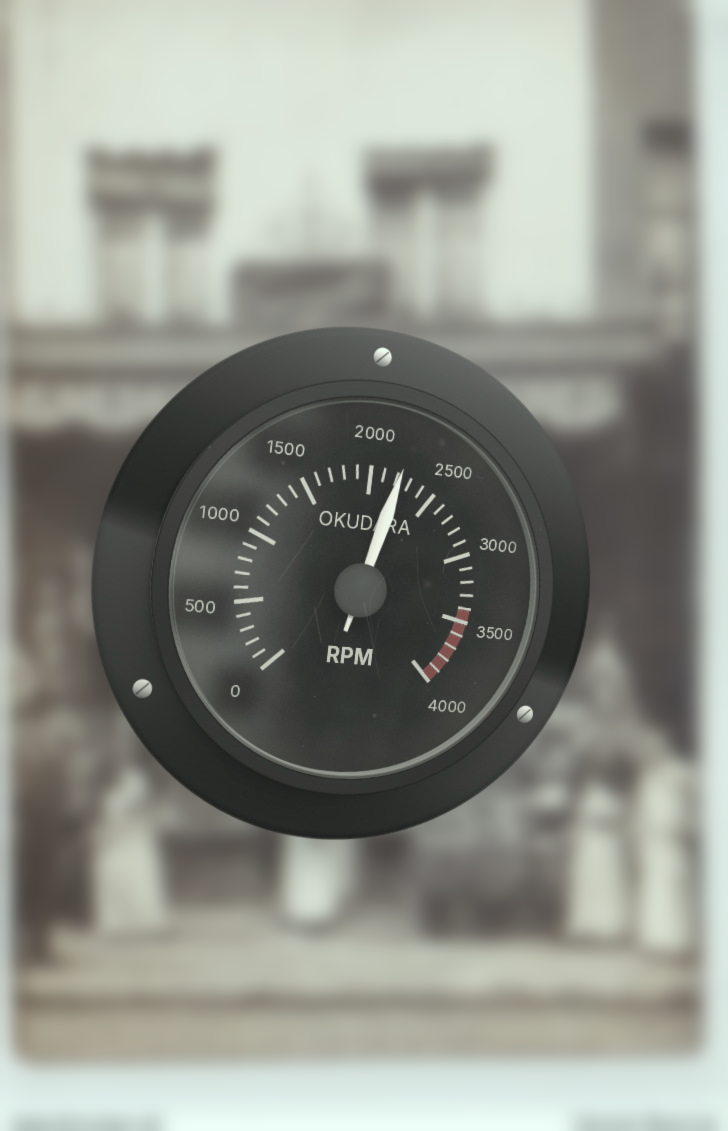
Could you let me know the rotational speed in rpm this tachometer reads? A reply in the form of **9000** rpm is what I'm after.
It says **2200** rpm
